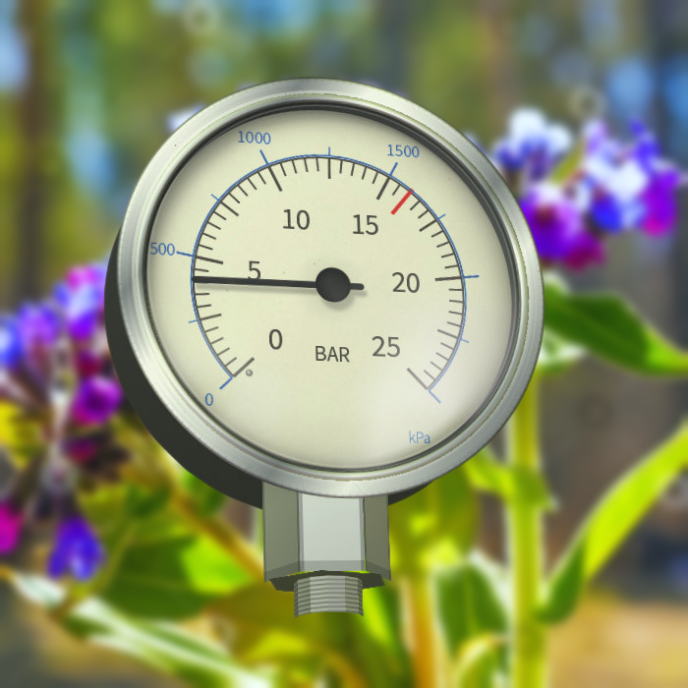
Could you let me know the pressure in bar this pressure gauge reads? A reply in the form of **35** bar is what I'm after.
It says **4** bar
